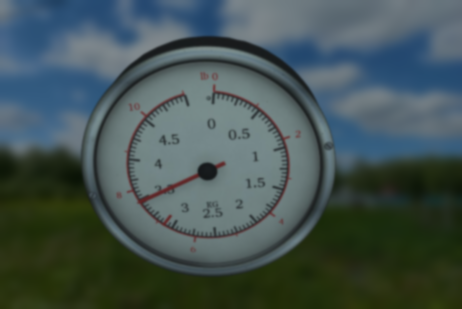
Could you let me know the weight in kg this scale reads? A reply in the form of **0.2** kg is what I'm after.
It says **3.5** kg
